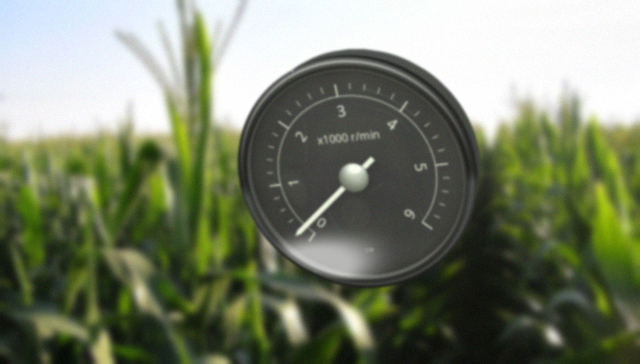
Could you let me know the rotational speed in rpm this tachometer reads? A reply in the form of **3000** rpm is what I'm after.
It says **200** rpm
